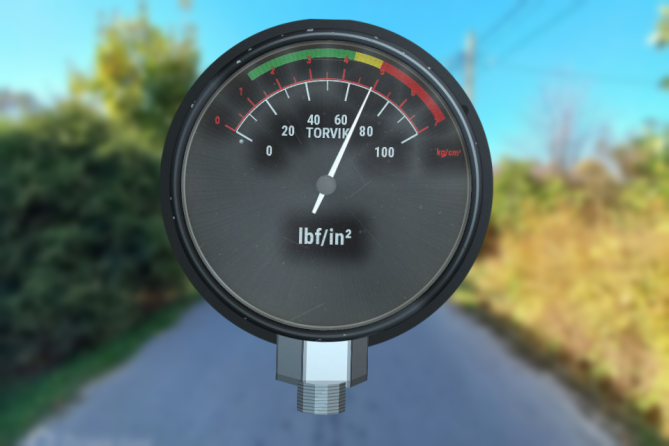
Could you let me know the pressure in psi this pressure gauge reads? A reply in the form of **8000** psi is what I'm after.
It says **70** psi
